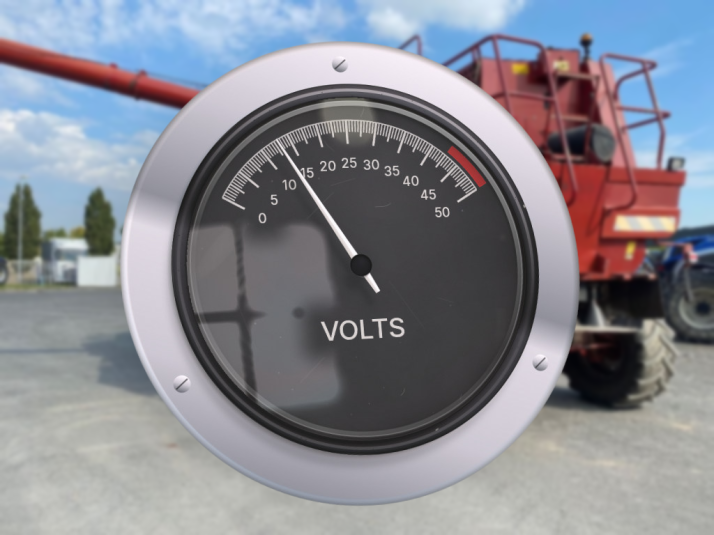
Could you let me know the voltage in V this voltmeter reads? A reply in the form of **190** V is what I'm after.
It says **12.5** V
